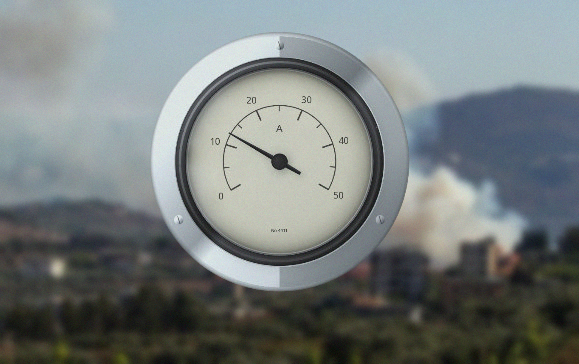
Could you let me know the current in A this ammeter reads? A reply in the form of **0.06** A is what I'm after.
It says **12.5** A
